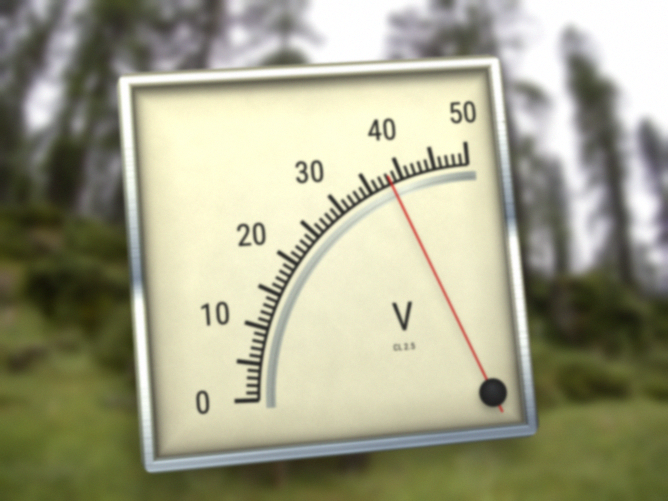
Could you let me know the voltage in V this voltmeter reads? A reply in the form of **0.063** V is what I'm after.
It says **38** V
